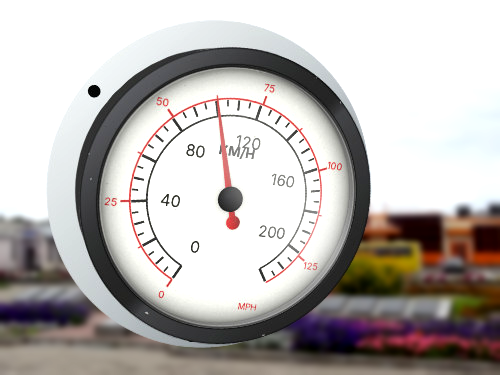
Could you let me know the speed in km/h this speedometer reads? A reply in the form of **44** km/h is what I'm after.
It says **100** km/h
